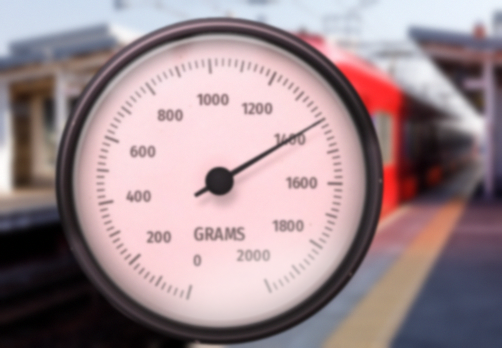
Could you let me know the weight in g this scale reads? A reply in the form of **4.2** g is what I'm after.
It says **1400** g
